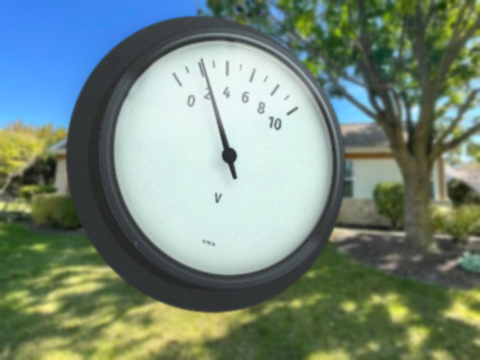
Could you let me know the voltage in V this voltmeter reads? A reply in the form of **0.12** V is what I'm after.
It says **2** V
